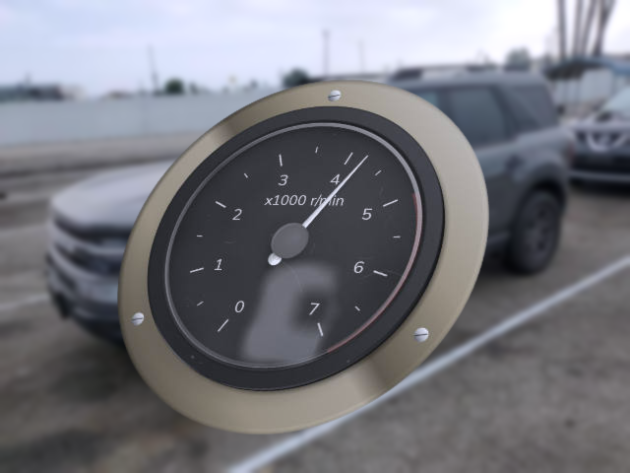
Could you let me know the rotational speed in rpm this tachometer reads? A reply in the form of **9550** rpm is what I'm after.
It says **4250** rpm
